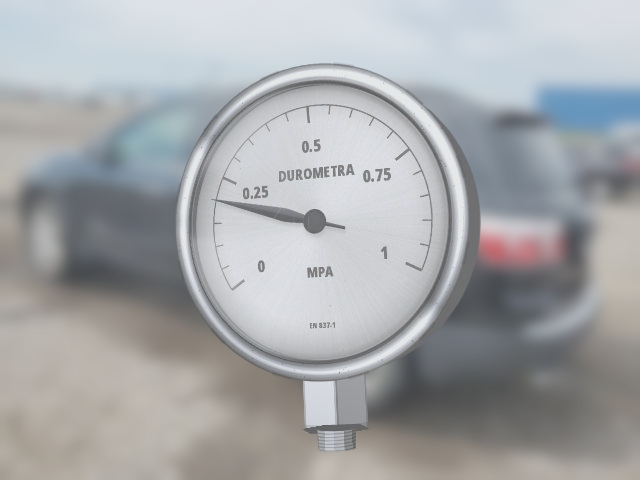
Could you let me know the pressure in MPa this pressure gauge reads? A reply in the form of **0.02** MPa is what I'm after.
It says **0.2** MPa
